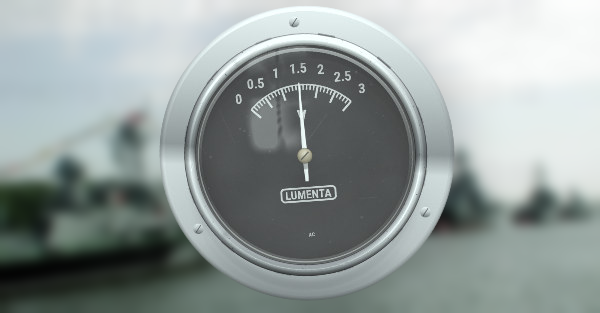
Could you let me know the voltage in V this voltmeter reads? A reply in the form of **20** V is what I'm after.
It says **1.5** V
